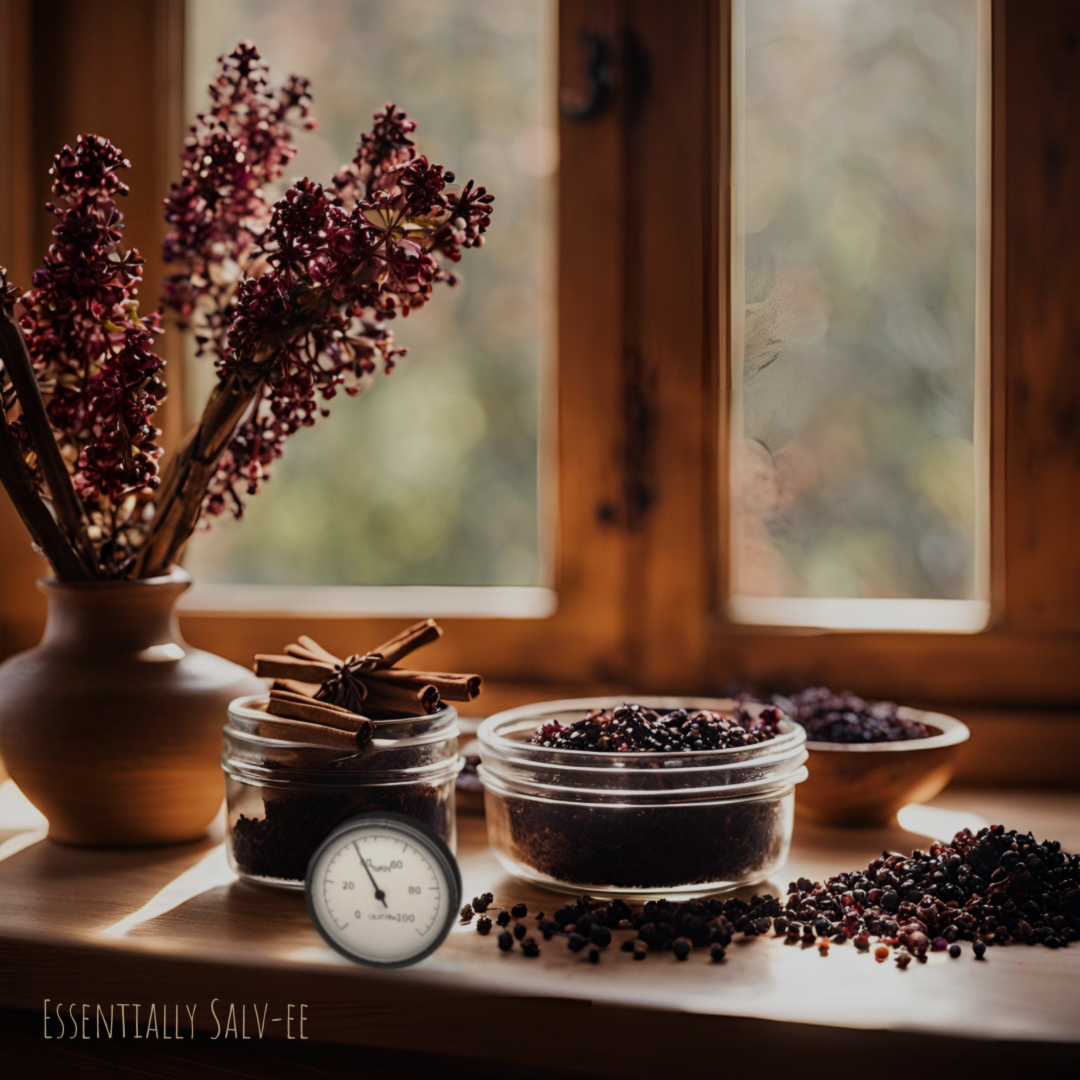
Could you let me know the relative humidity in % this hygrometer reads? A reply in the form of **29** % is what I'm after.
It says **40** %
